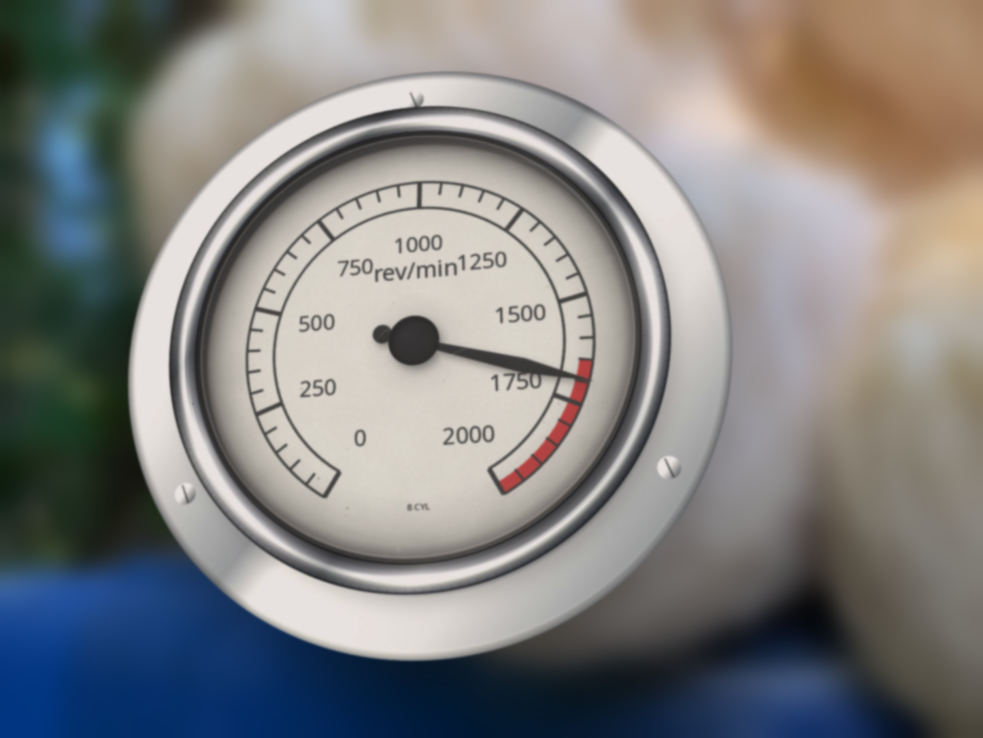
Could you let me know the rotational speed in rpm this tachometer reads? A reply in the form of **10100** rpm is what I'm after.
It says **1700** rpm
